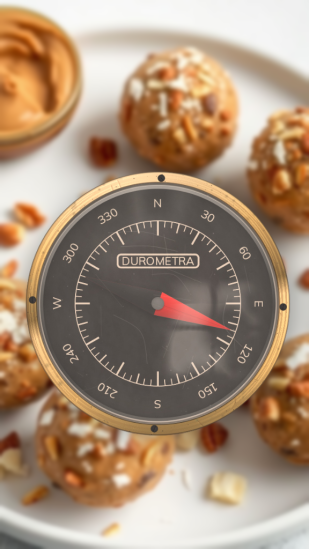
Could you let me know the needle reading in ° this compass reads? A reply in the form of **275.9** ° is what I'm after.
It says **110** °
